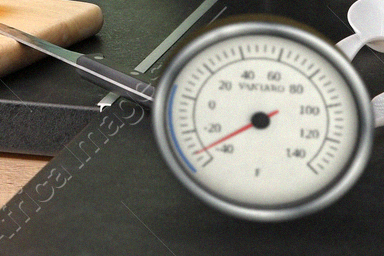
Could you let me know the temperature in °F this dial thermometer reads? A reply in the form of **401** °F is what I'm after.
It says **-32** °F
